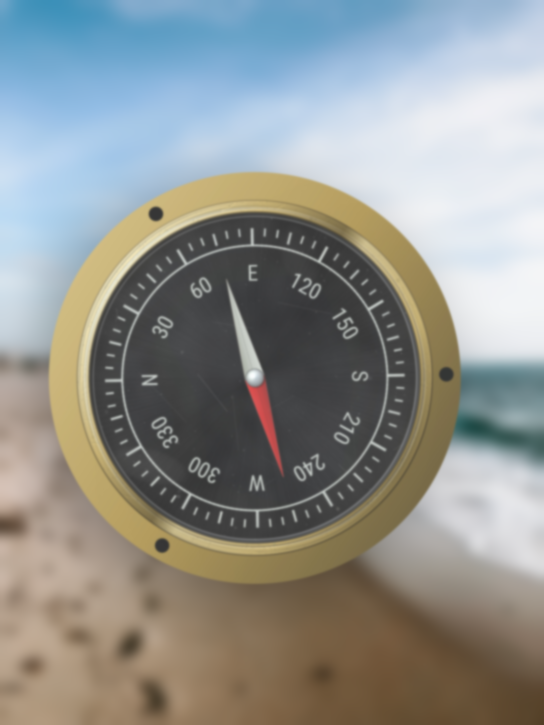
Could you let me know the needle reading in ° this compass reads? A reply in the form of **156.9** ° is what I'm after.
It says **255** °
